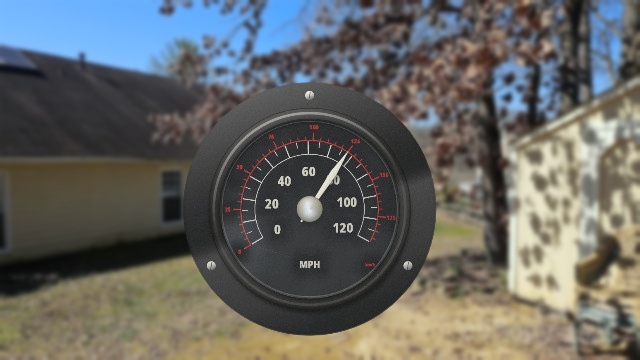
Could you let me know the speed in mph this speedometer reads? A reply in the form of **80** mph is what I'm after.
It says **77.5** mph
